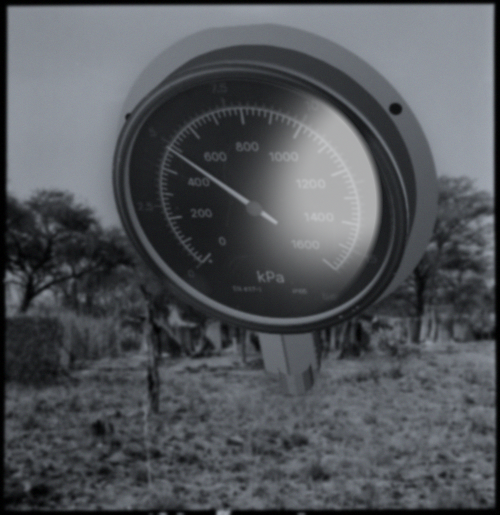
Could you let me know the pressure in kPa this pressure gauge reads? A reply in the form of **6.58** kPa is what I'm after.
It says **500** kPa
